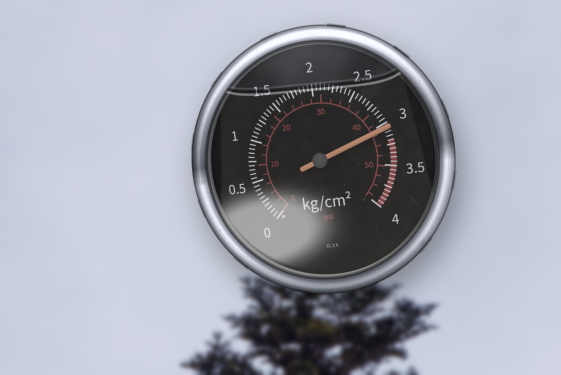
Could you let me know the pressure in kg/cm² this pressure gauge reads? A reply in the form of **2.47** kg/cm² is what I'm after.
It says **3.05** kg/cm²
